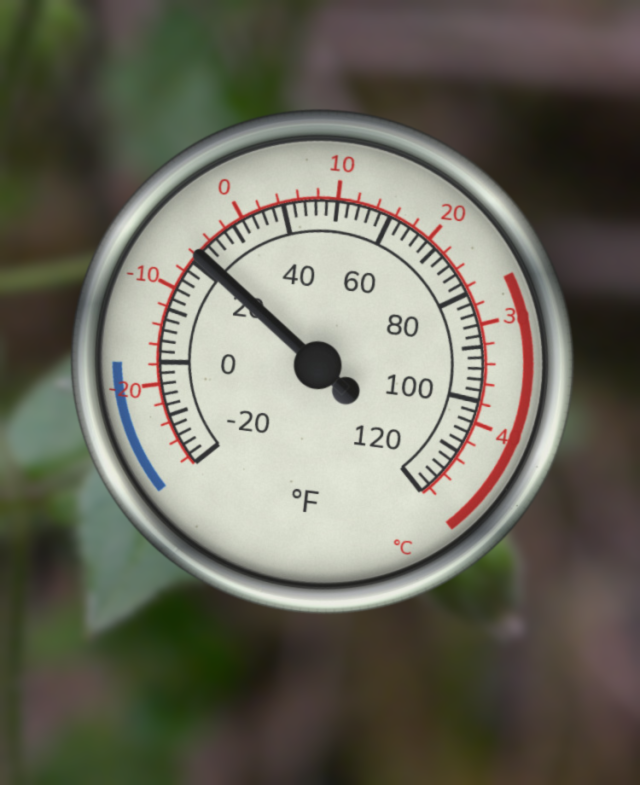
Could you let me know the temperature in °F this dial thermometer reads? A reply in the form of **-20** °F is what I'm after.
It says **22** °F
